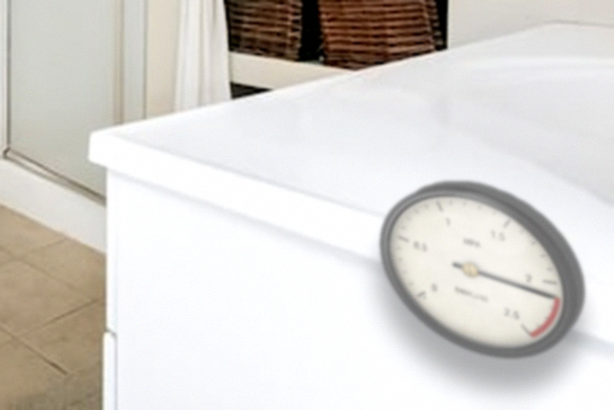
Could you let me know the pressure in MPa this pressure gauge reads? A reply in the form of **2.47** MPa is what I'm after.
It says **2.1** MPa
